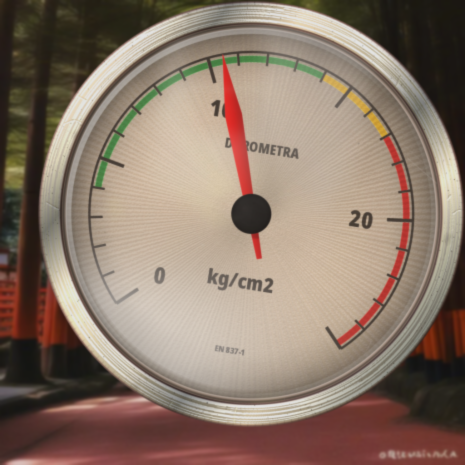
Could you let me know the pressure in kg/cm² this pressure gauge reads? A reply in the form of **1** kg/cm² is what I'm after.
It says **10.5** kg/cm²
